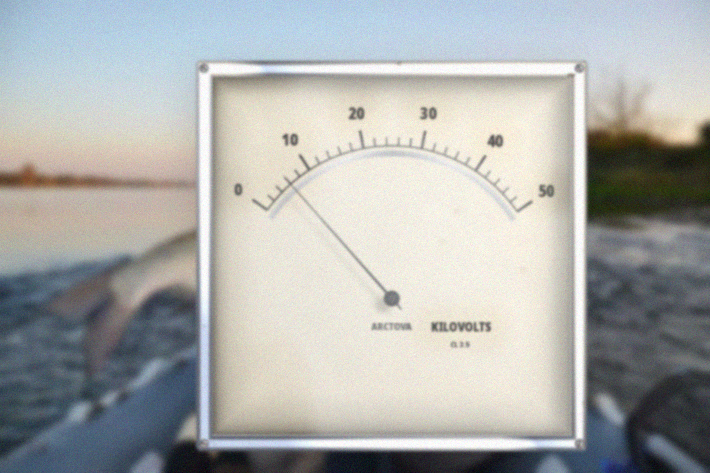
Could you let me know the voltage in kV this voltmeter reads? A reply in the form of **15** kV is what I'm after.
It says **6** kV
